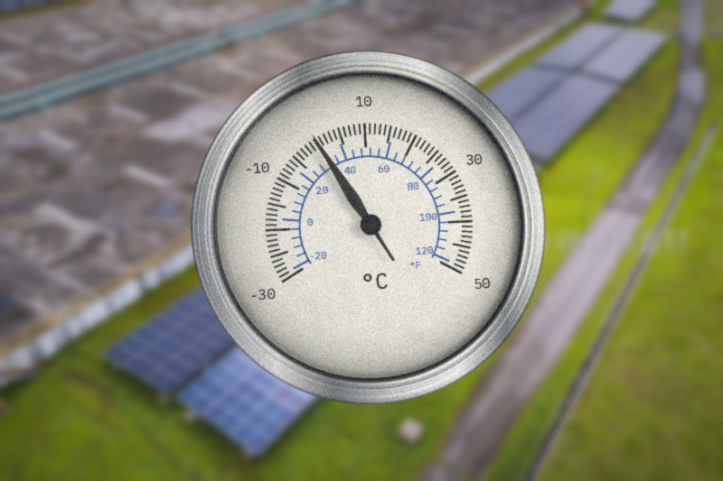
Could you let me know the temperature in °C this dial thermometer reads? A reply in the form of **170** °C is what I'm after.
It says **0** °C
